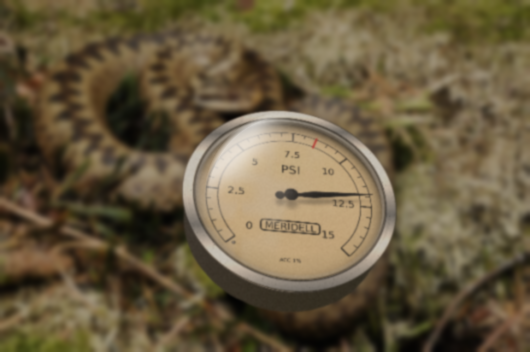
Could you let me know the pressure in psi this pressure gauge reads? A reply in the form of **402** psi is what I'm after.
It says **12** psi
